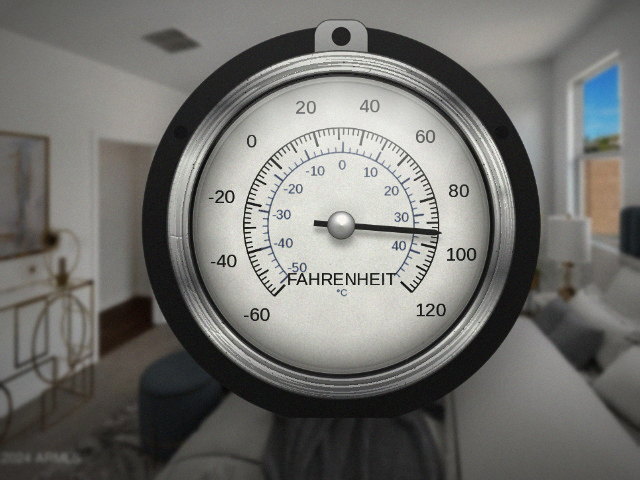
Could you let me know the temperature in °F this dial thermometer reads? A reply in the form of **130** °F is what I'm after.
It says **94** °F
